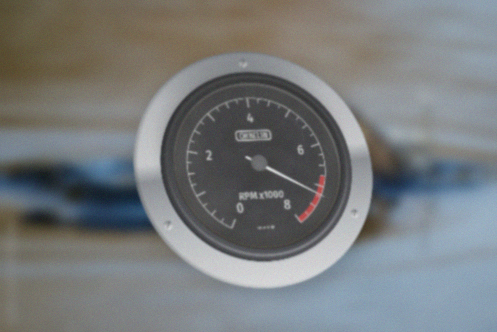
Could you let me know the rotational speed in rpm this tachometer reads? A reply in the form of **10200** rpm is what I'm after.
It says **7250** rpm
